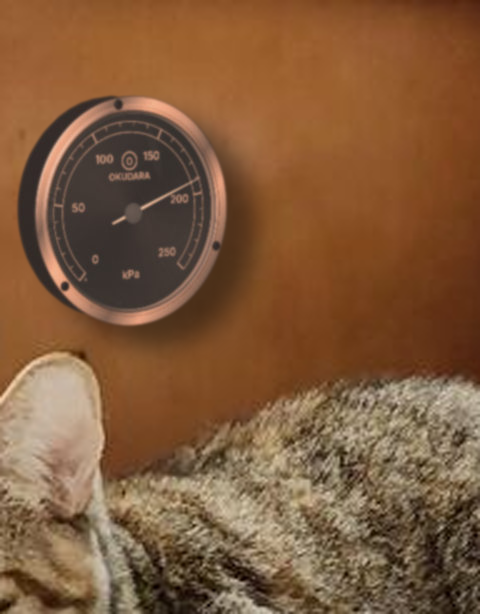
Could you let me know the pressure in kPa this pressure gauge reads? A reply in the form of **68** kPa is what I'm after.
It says **190** kPa
